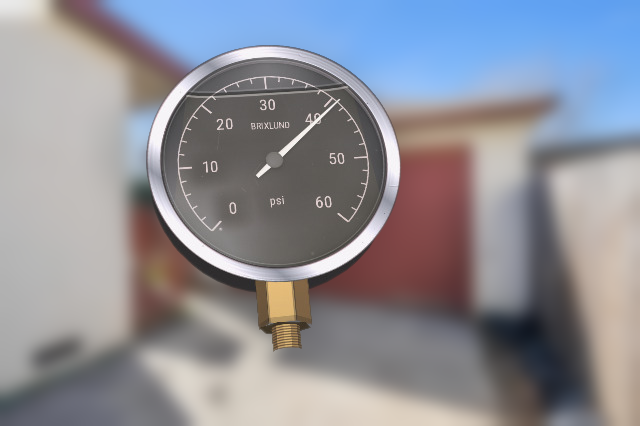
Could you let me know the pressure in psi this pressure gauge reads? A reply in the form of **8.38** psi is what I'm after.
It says **41** psi
